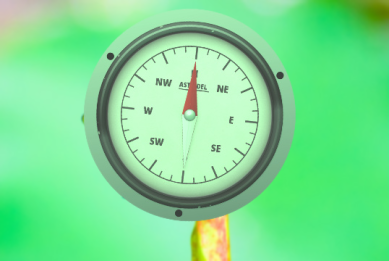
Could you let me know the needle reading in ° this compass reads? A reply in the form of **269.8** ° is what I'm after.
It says **0** °
